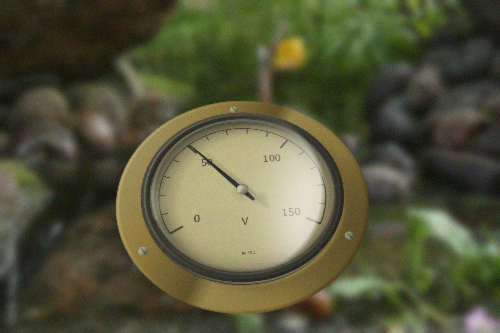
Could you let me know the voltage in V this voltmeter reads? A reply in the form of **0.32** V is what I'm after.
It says **50** V
